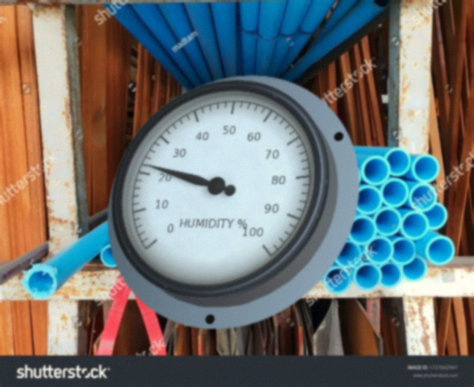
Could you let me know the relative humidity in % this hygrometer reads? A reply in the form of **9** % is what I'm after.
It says **22** %
